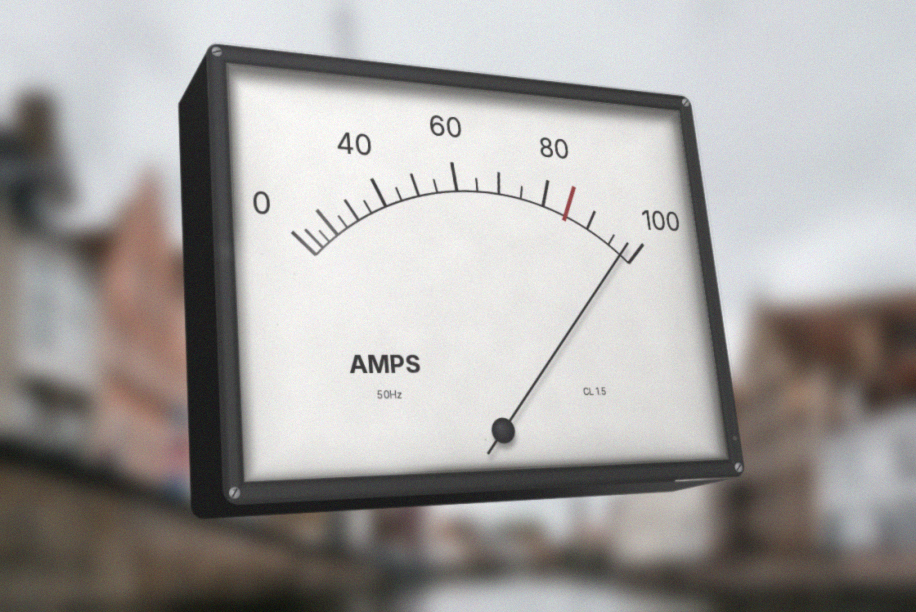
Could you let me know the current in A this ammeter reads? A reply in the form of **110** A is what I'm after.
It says **97.5** A
